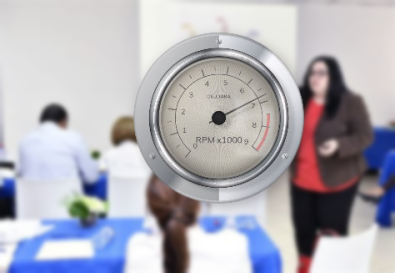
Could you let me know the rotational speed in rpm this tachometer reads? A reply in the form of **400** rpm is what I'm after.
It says **6750** rpm
